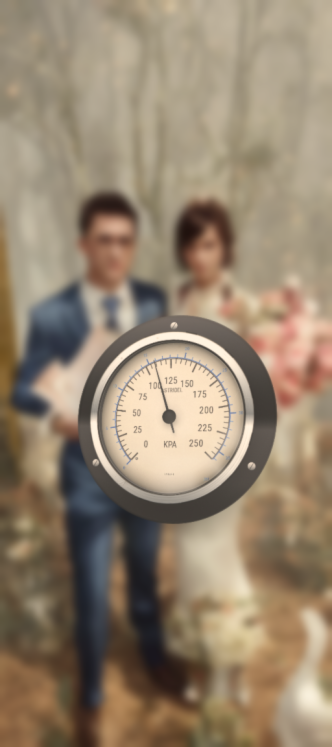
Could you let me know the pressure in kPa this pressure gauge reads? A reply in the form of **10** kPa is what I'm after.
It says **110** kPa
